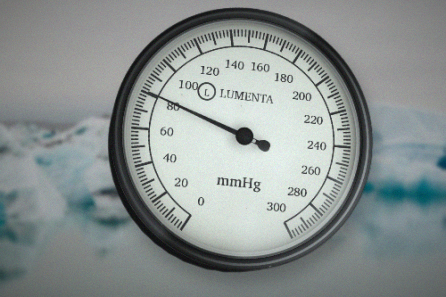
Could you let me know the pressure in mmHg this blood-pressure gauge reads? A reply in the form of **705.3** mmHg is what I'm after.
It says **80** mmHg
